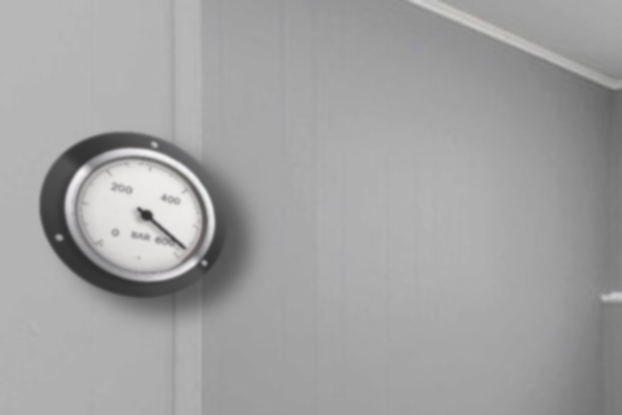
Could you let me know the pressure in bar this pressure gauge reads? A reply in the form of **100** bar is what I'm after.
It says **575** bar
